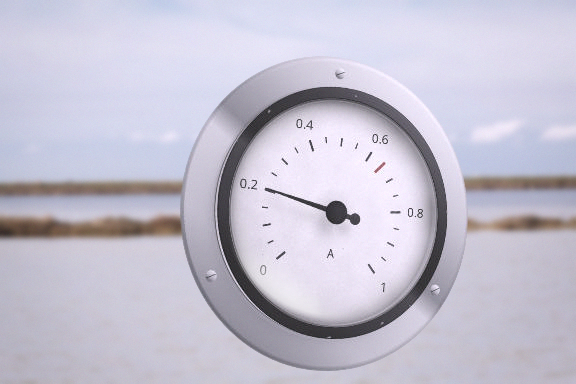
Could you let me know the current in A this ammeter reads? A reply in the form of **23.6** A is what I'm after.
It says **0.2** A
